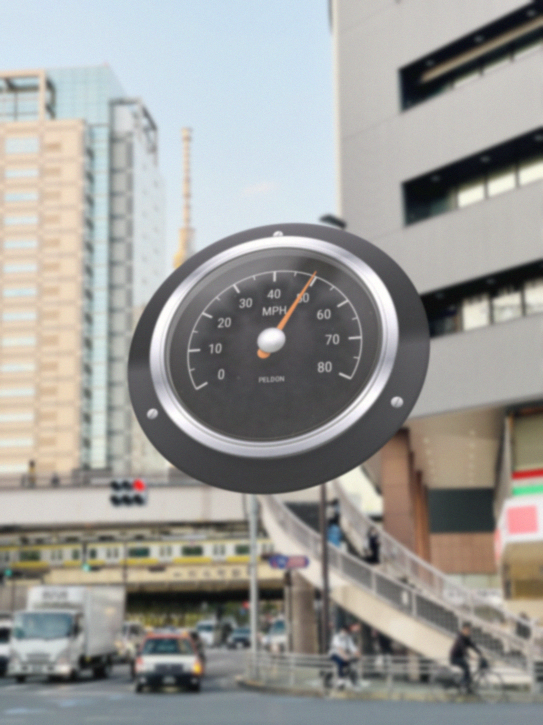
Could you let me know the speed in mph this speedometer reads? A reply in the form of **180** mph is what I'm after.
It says **50** mph
